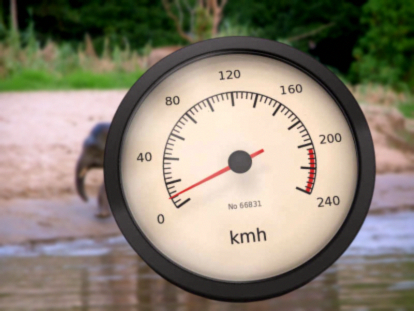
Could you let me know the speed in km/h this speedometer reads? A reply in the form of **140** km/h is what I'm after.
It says **8** km/h
